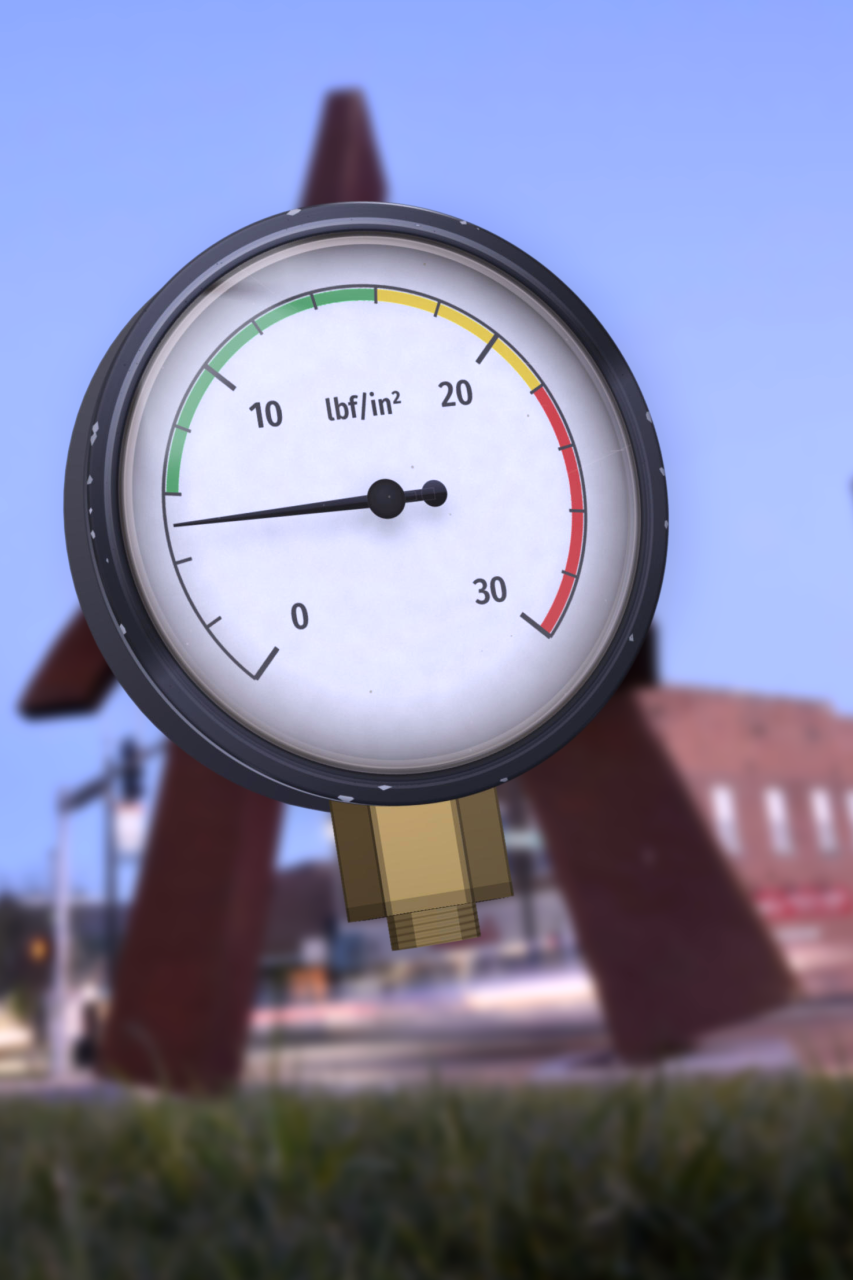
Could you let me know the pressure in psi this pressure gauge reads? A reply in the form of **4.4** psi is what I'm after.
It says **5** psi
